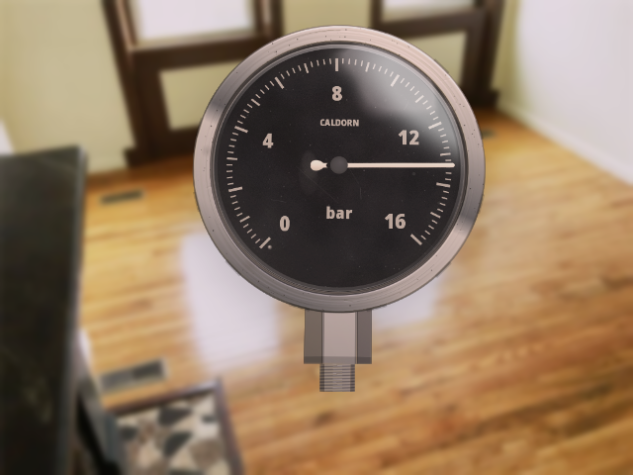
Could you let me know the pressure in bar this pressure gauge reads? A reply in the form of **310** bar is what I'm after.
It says **13.4** bar
